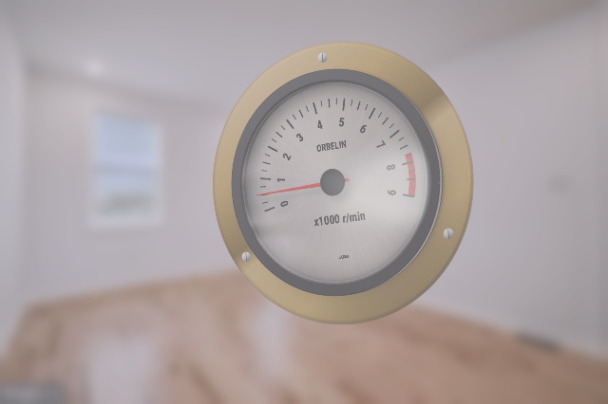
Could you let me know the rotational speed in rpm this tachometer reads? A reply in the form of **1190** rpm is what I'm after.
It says **500** rpm
